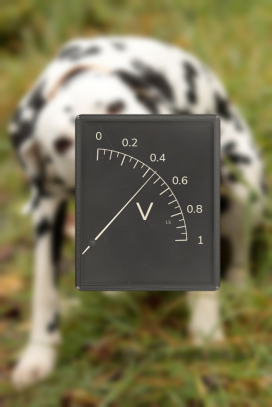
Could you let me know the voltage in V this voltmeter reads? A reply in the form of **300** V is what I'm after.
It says **0.45** V
